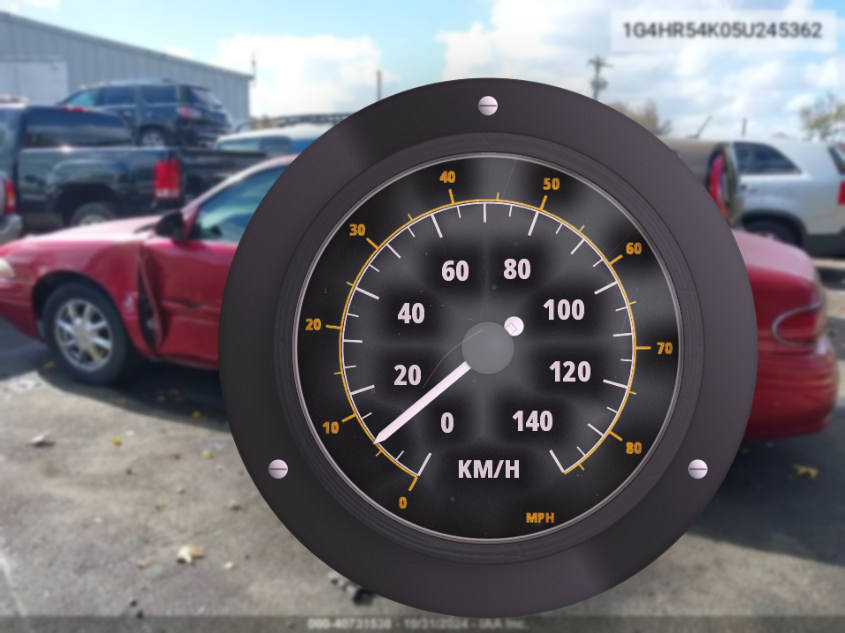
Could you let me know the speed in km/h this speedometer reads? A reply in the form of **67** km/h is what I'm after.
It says **10** km/h
